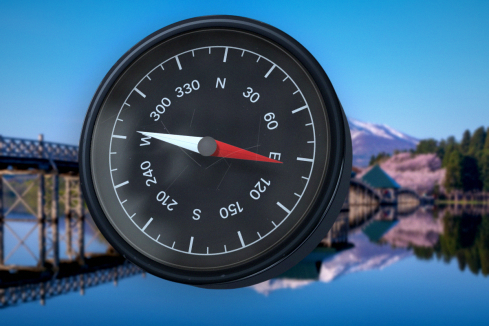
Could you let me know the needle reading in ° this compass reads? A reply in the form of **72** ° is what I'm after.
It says **95** °
